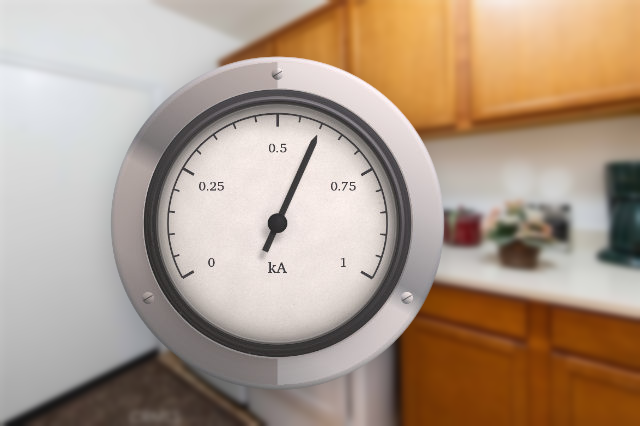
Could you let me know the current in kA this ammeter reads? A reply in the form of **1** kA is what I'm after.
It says **0.6** kA
